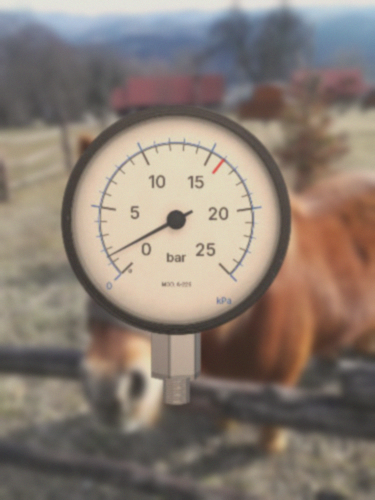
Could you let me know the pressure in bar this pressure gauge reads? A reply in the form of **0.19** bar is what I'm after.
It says **1.5** bar
